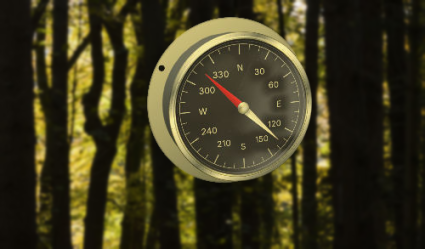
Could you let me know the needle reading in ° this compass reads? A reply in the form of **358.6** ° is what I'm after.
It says **315** °
